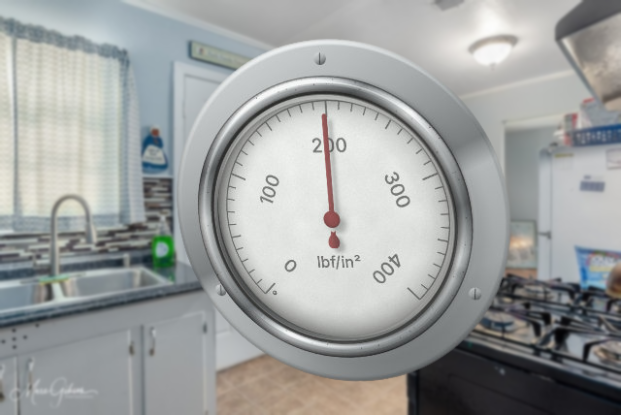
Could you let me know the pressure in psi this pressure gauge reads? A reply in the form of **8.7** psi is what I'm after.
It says **200** psi
